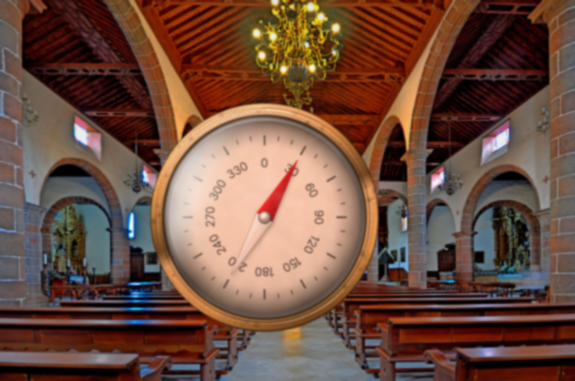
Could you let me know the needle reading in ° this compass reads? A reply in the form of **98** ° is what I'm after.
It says **30** °
